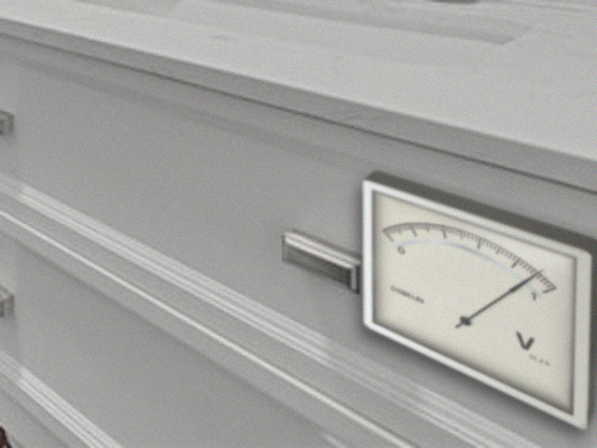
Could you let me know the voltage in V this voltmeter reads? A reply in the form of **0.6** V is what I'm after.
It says **0.9** V
